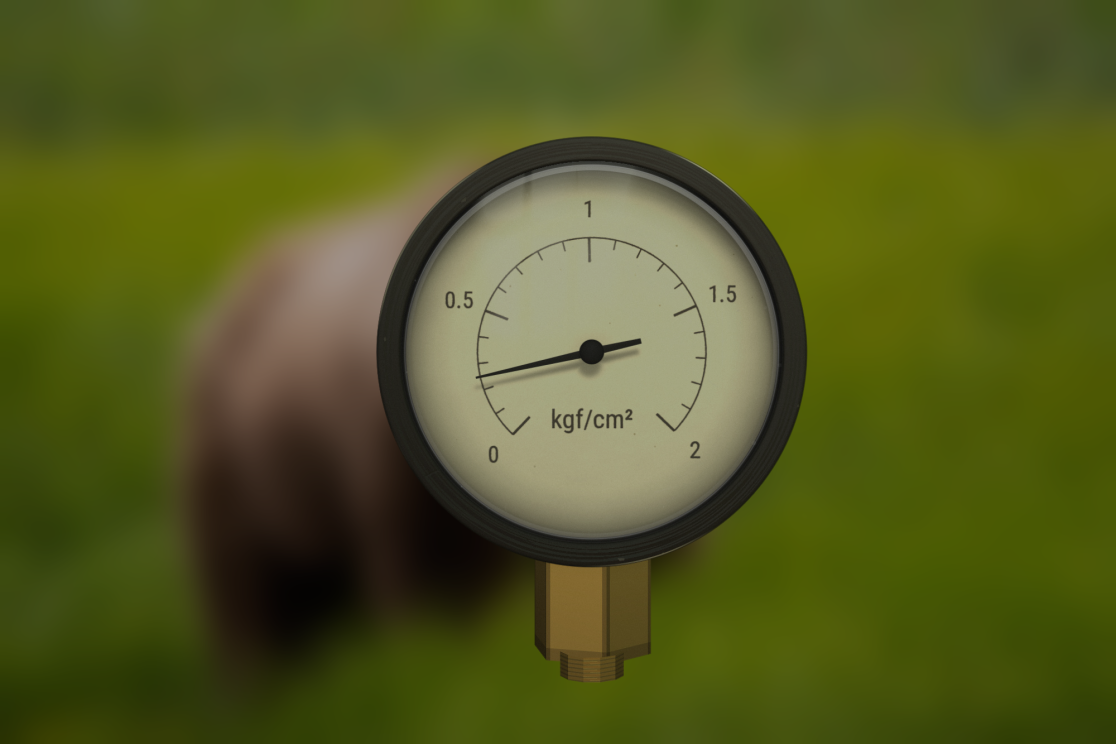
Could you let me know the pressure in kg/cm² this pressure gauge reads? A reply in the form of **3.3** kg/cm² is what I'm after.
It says **0.25** kg/cm²
